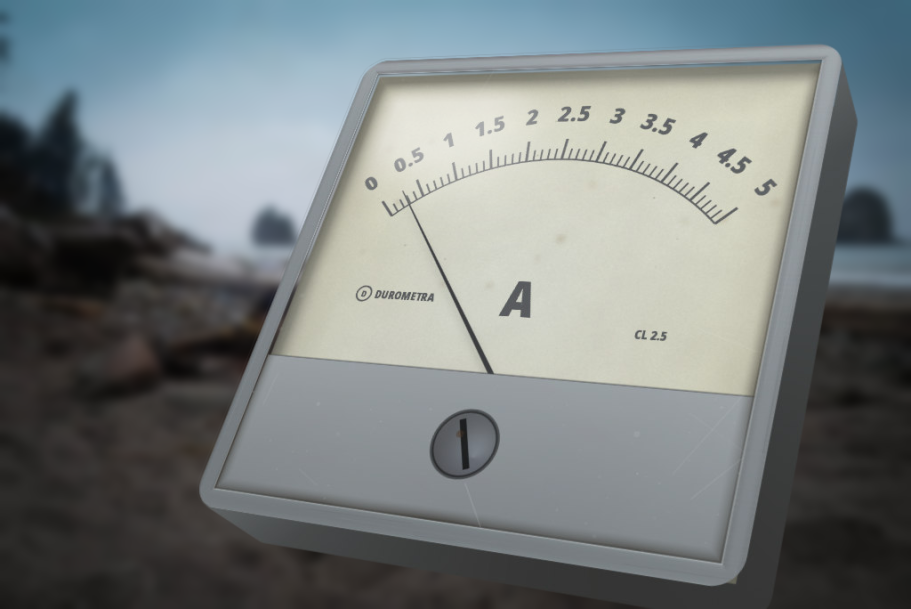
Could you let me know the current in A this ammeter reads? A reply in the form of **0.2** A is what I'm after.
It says **0.3** A
